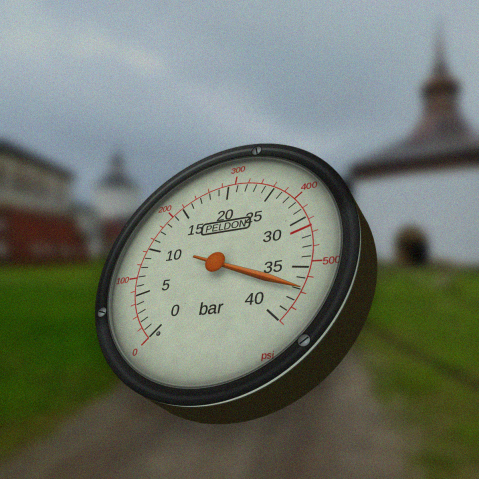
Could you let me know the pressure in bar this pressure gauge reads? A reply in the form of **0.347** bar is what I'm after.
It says **37** bar
